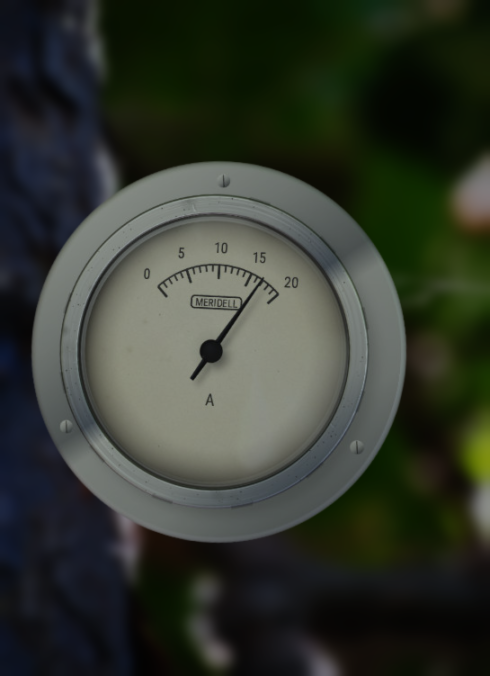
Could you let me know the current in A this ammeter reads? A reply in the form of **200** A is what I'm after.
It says **17** A
